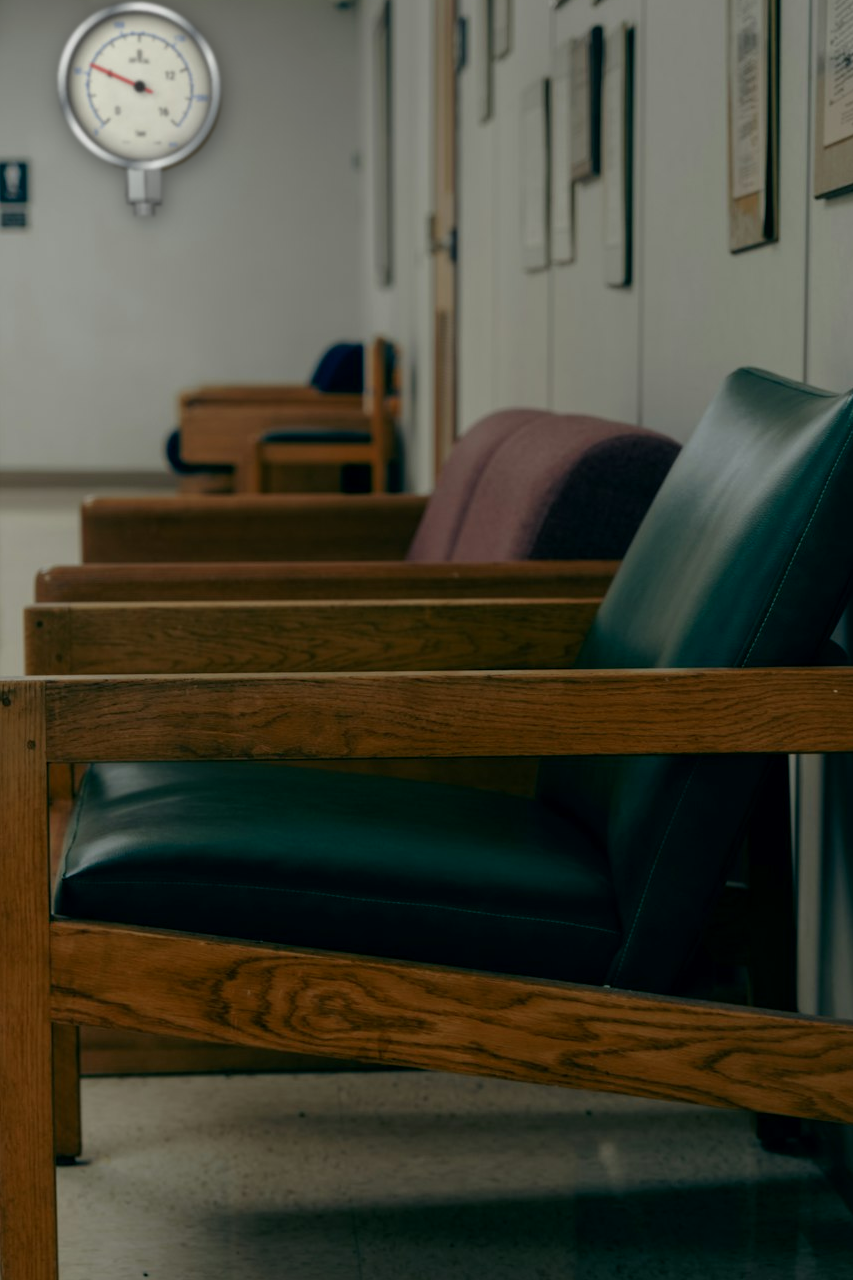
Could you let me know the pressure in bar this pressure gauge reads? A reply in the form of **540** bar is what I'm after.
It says **4** bar
